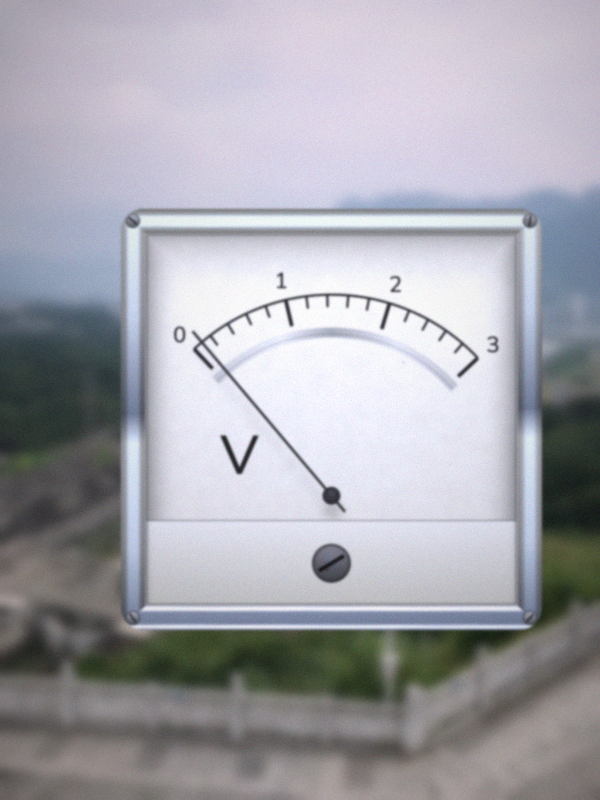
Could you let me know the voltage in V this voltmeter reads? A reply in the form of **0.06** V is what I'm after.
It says **0.1** V
